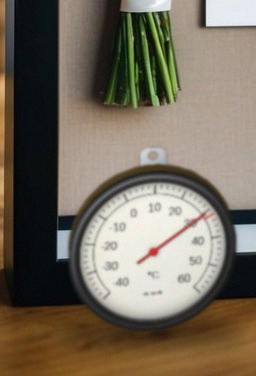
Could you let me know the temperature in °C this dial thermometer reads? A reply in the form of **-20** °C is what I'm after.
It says **30** °C
